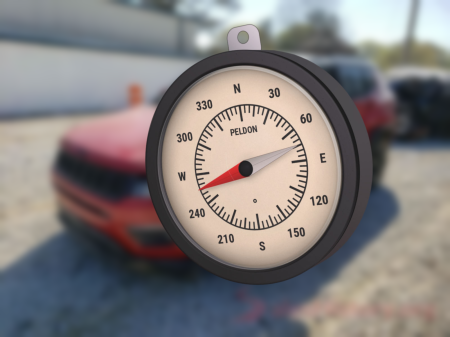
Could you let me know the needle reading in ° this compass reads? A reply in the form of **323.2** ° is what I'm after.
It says **255** °
